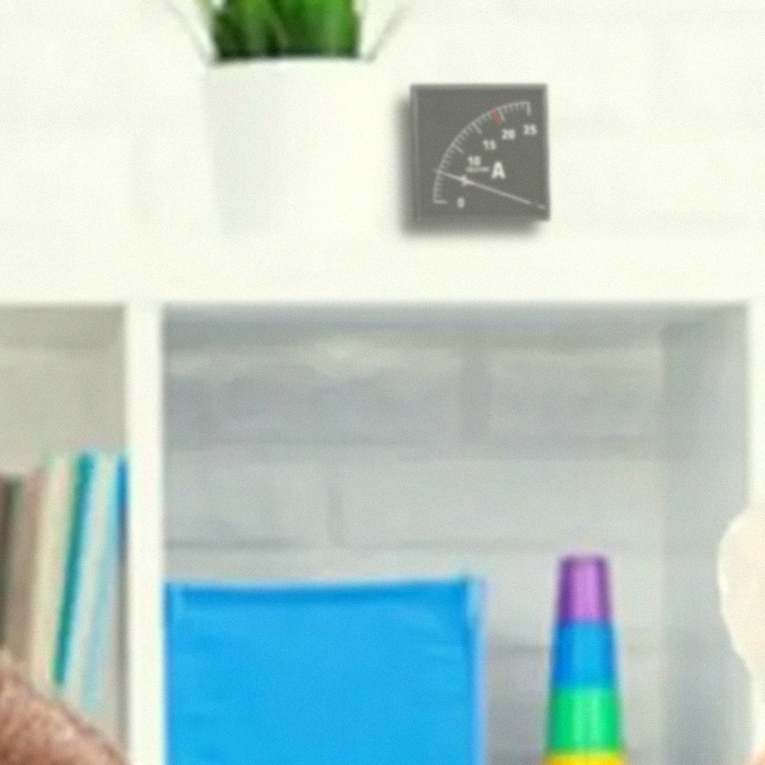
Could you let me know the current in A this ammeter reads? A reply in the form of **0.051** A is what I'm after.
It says **5** A
